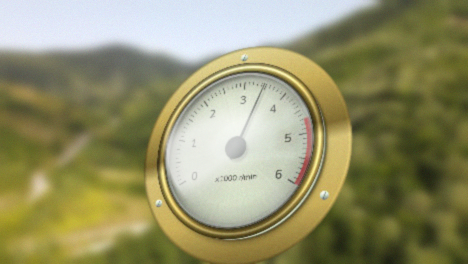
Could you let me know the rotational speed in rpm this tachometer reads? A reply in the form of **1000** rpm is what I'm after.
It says **3500** rpm
